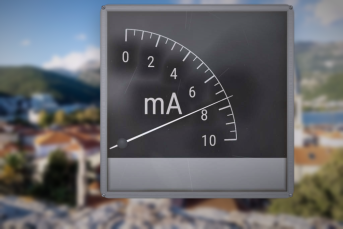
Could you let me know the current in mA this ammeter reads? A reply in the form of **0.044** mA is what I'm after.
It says **7.5** mA
